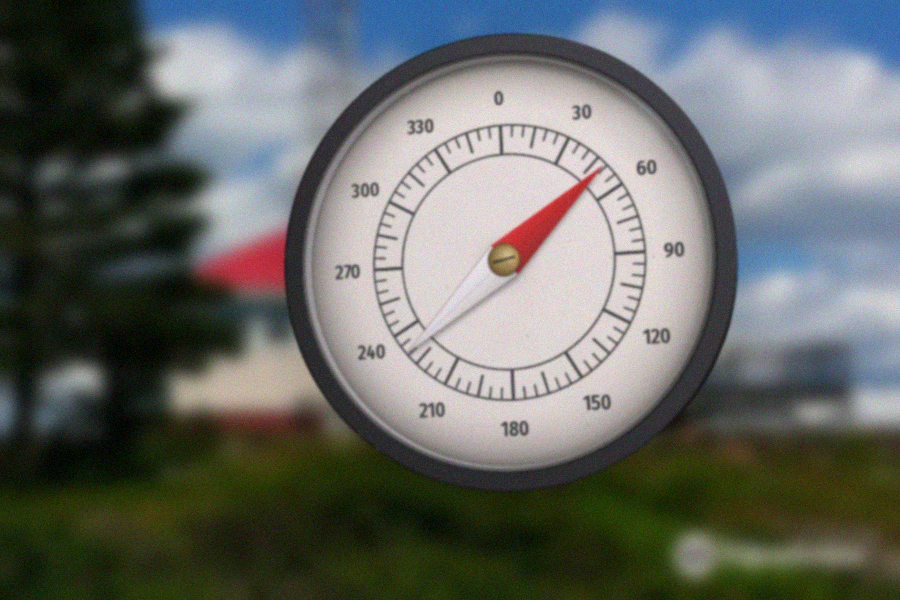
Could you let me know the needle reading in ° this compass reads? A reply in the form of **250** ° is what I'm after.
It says **50** °
